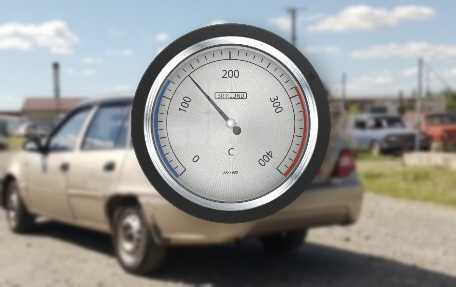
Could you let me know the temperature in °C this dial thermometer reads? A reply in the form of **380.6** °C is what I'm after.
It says **140** °C
